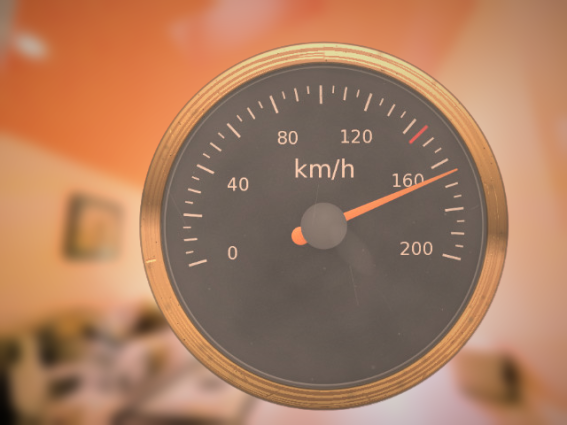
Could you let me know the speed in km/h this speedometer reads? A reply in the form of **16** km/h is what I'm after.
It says **165** km/h
